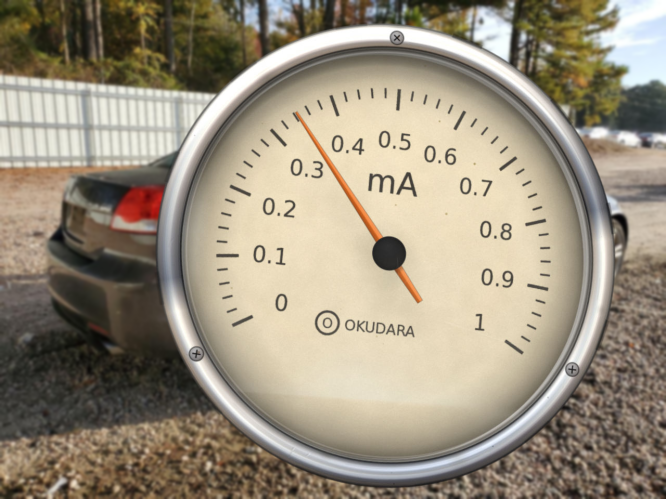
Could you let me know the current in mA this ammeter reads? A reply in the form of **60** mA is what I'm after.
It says **0.34** mA
